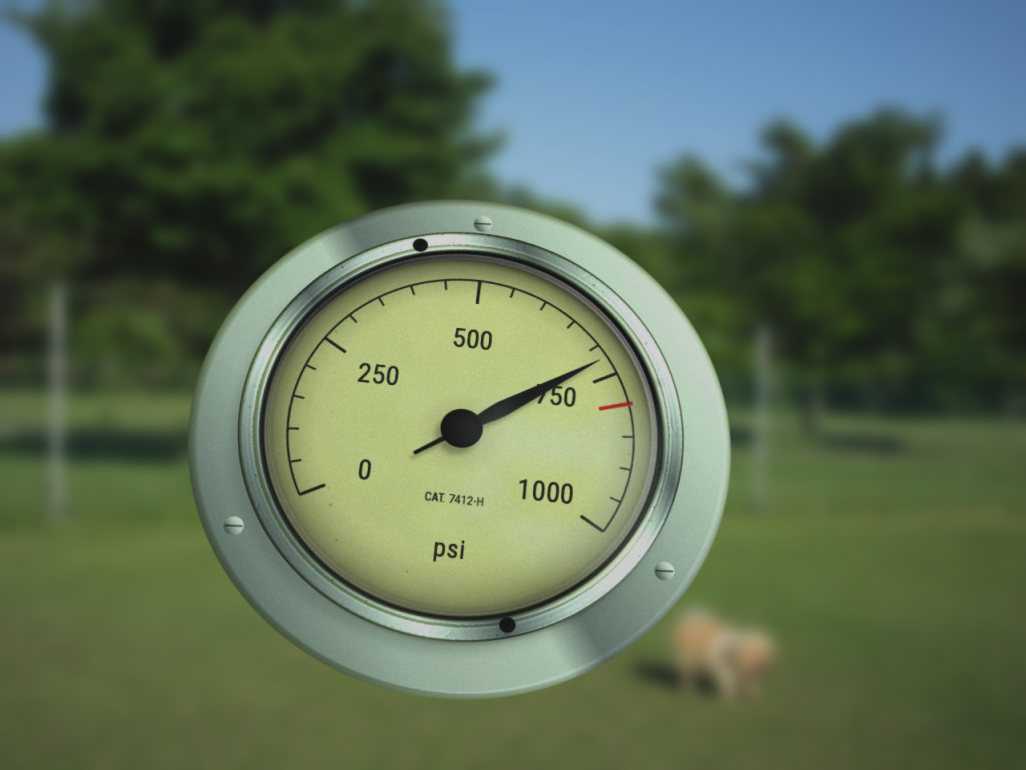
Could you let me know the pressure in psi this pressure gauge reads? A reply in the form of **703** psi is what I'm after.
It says **725** psi
